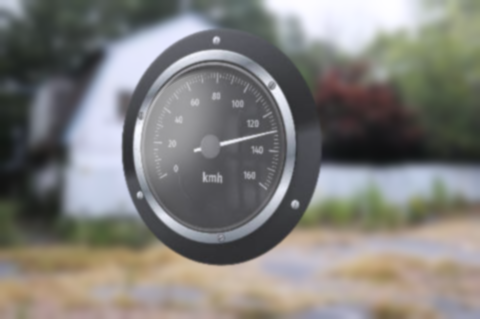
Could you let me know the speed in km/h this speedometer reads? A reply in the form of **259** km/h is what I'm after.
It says **130** km/h
